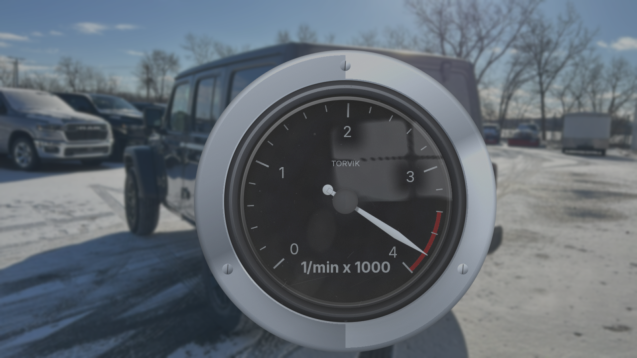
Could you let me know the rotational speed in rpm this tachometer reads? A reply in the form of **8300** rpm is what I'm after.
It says **3800** rpm
